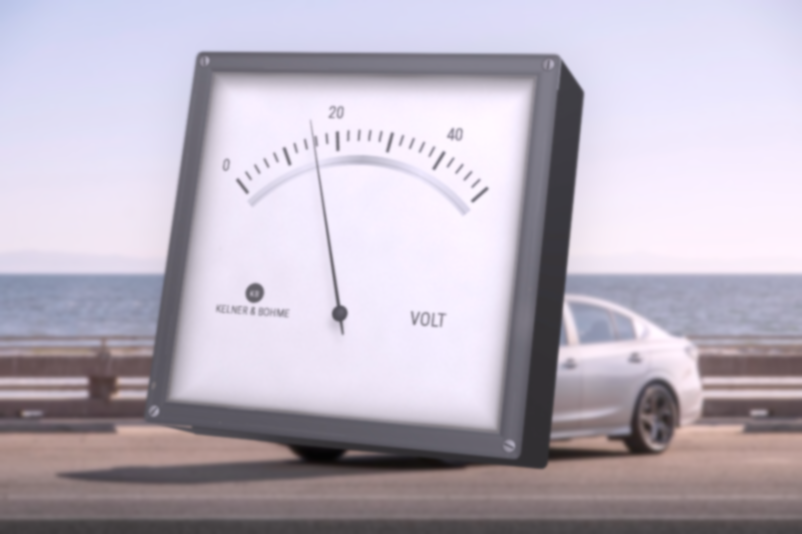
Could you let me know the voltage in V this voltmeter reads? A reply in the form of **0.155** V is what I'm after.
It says **16** V
